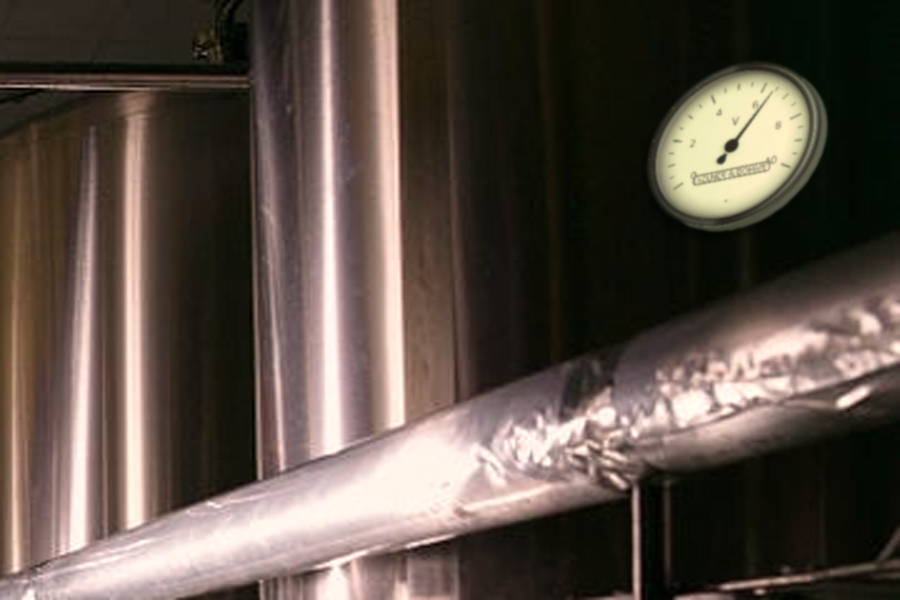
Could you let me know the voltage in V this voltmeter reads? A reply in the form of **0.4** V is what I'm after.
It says **6.5** V
